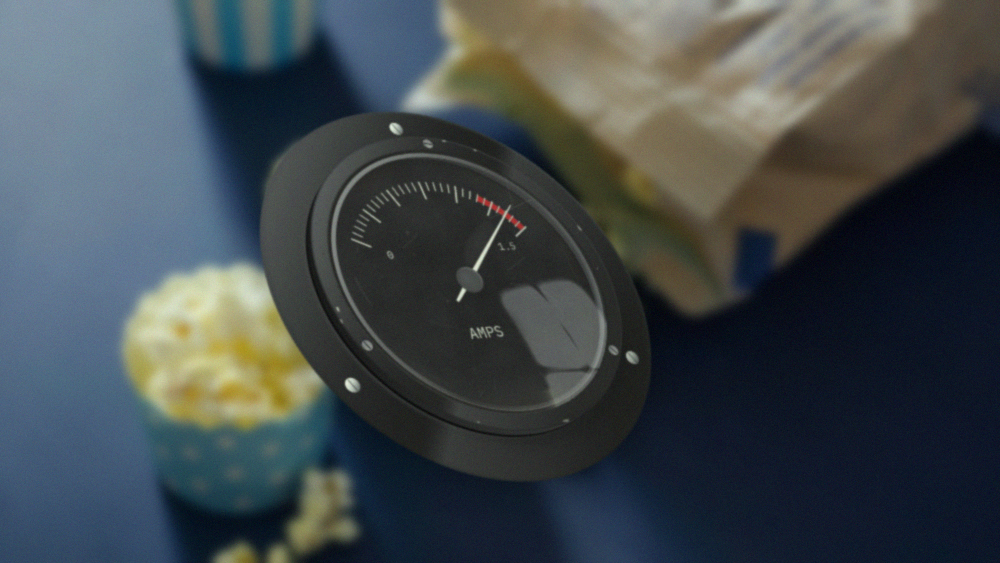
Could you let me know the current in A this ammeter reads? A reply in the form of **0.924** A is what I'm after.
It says **1.35** A
